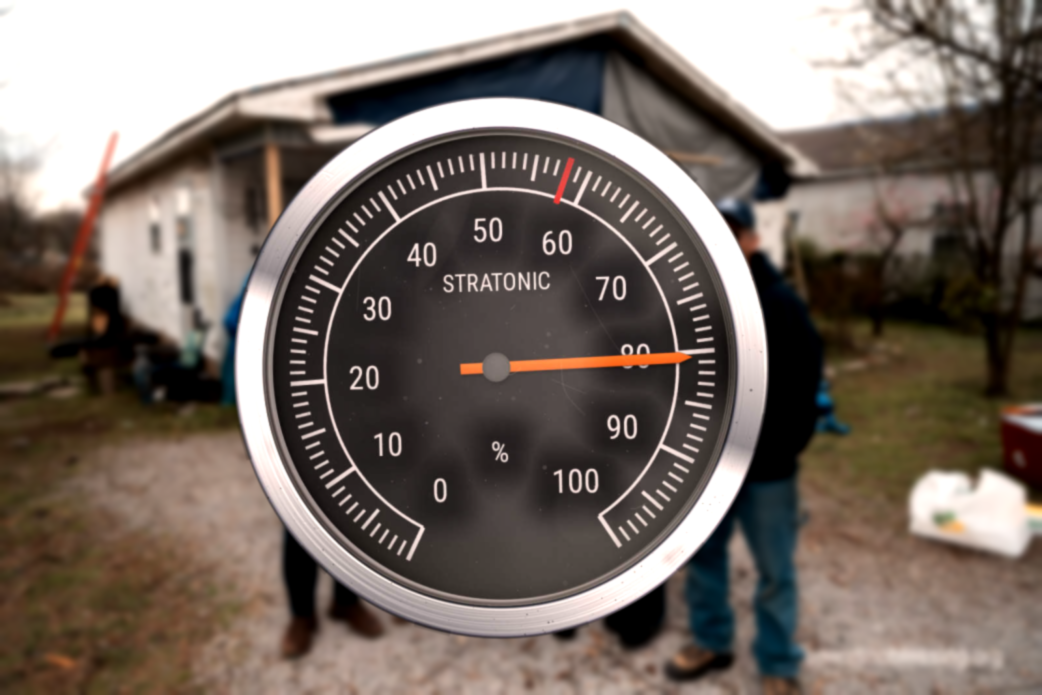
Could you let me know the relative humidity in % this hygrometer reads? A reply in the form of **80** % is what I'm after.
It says **80.5** %
